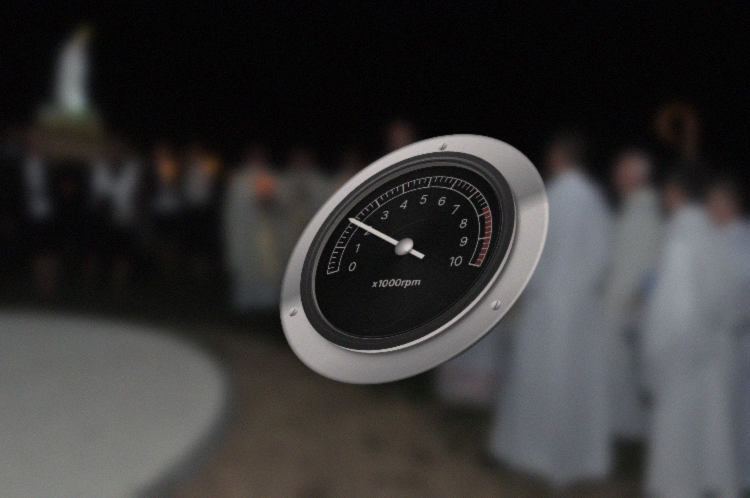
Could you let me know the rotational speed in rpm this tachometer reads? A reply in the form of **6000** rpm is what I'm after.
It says **2000** rpm
